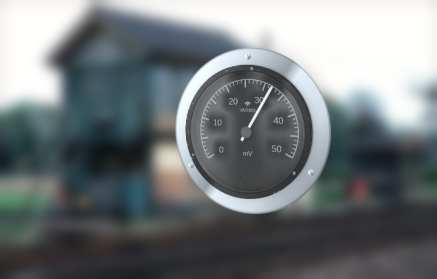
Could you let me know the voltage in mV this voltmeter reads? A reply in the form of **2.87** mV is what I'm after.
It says **32** mV
